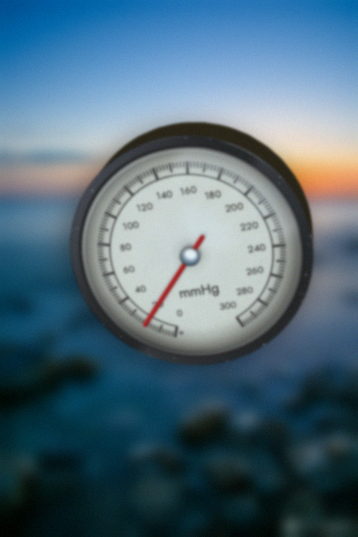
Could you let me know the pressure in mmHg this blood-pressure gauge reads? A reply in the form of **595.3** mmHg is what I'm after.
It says **20** mmHg
